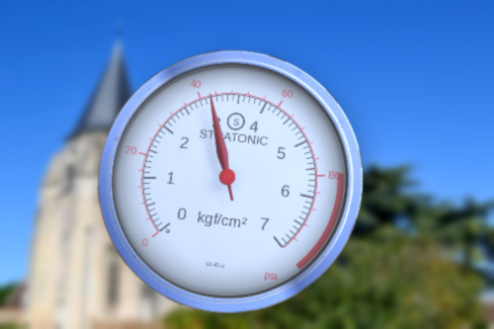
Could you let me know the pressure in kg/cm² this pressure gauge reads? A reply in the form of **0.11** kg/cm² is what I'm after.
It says **3** kg/cm²
